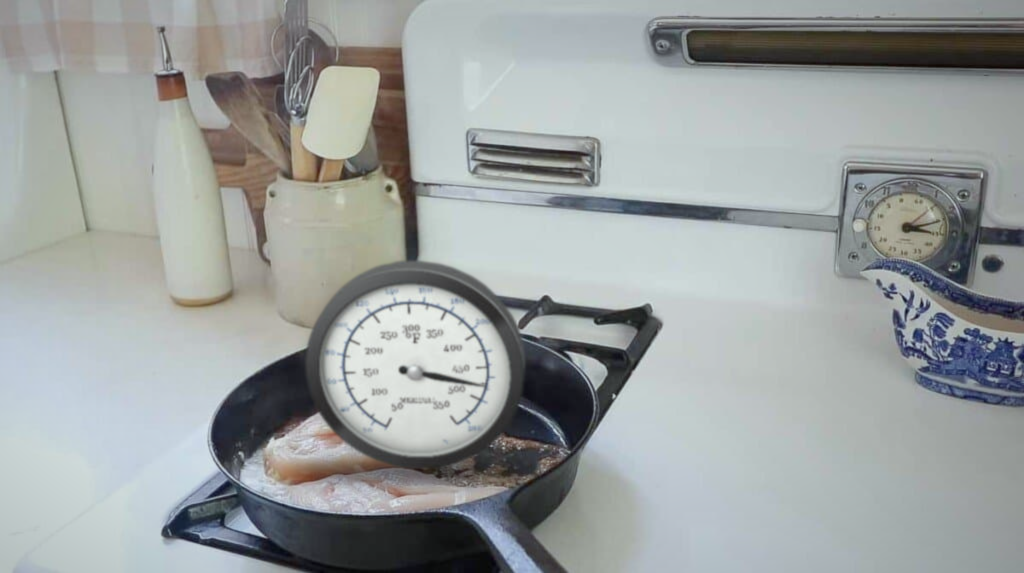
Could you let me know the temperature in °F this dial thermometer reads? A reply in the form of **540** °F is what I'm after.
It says **475** °F
